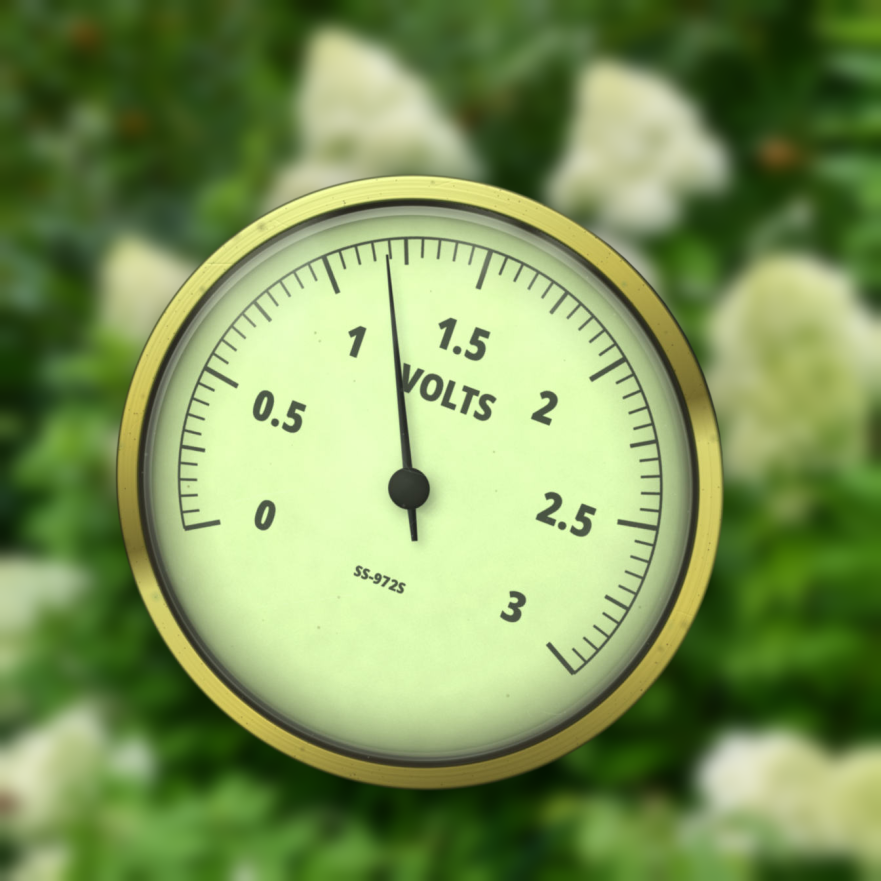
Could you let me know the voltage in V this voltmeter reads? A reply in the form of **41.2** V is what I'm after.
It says **1.2** V
